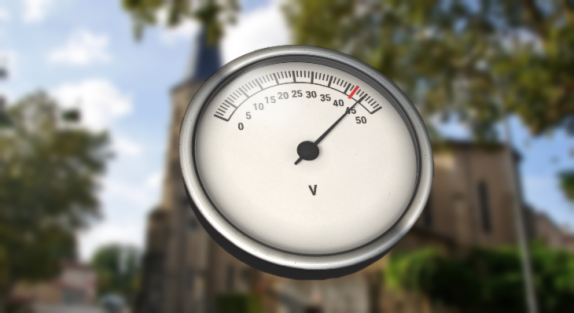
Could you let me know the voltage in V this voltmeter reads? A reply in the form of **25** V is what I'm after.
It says **45** V
